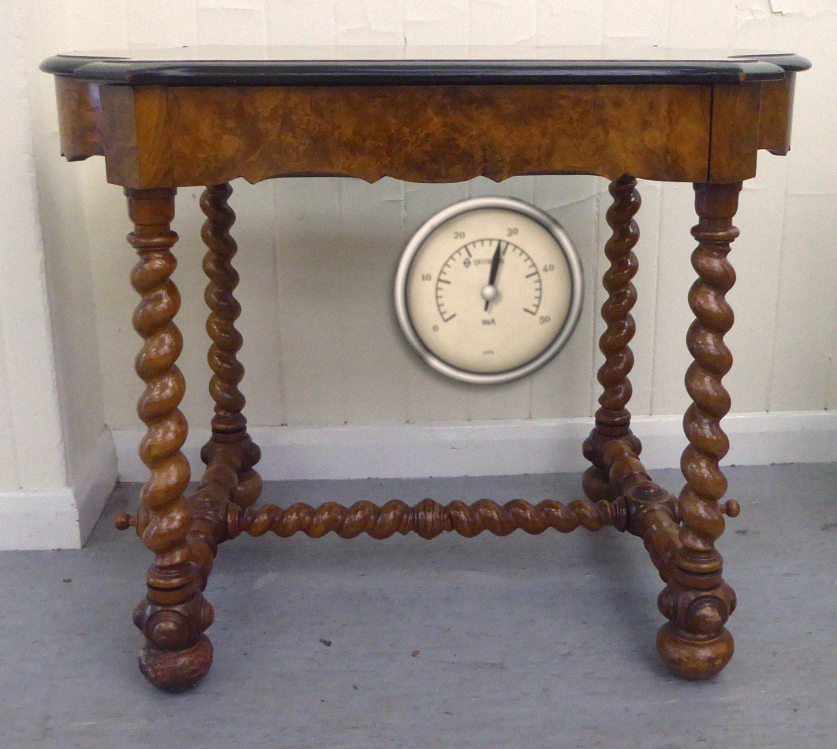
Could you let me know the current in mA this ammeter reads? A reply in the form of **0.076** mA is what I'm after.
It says **28** mA
